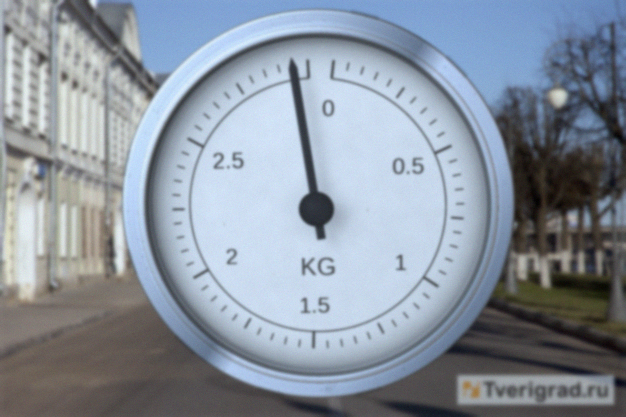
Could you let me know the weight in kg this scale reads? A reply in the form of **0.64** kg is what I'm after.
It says **2.95** kg
